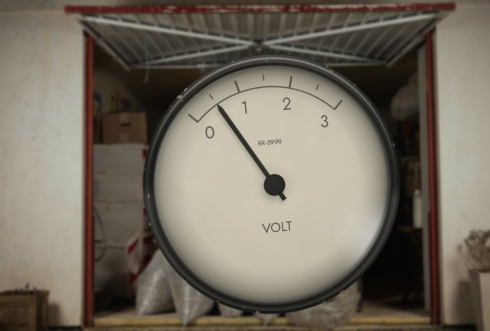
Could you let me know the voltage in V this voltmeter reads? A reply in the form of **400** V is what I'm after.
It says **0.5** V
